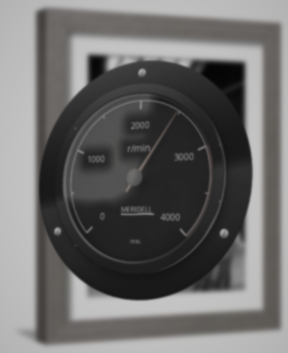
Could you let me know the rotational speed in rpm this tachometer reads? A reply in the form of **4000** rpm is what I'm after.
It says **2500** rpm
